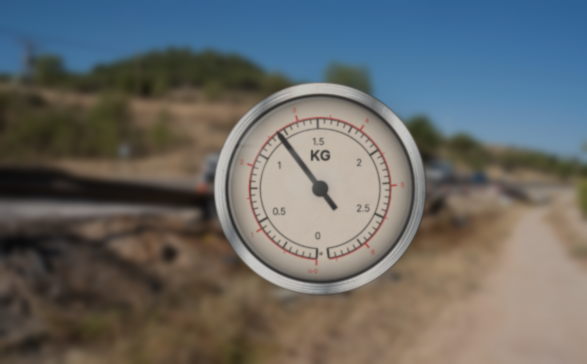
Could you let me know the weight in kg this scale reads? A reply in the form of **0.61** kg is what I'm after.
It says **1.2** kg
